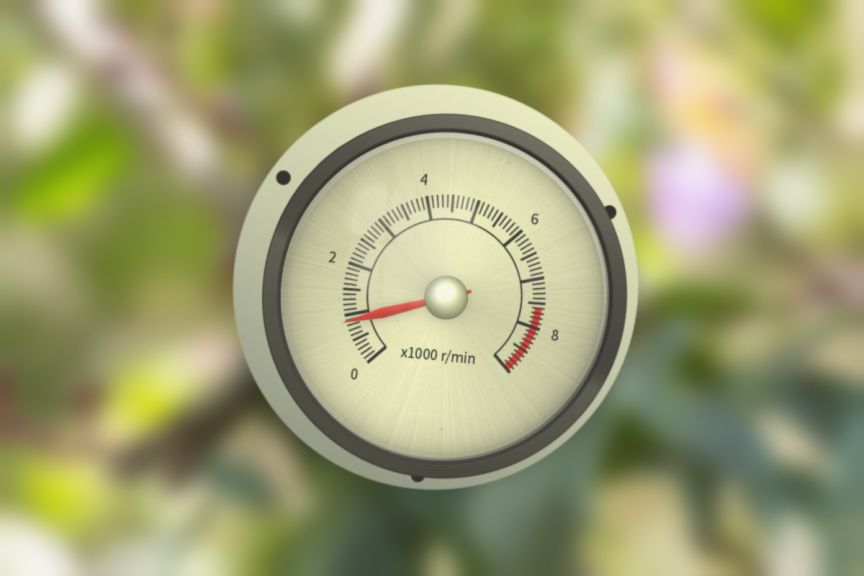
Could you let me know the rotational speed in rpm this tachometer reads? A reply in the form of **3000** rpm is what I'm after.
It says **900** rpm
